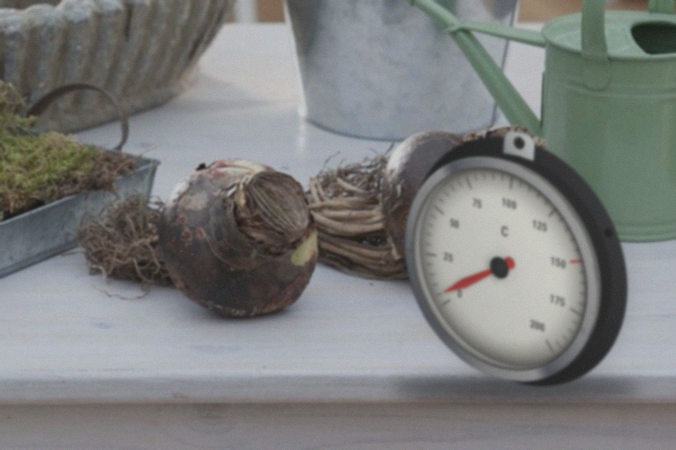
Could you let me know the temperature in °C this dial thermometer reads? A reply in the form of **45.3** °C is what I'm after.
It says **5** °C
